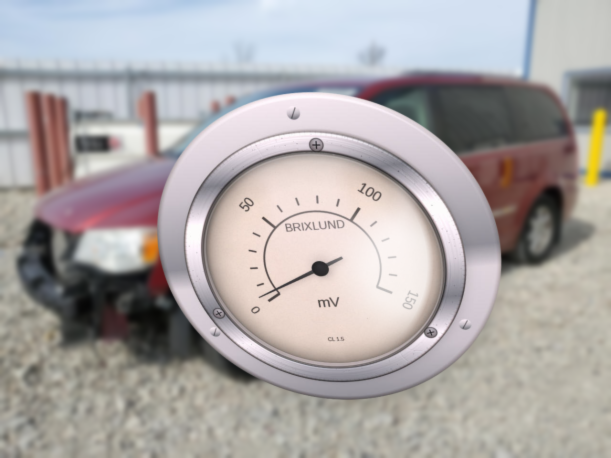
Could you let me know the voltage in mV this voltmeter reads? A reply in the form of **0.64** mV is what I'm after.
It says **5** mV
